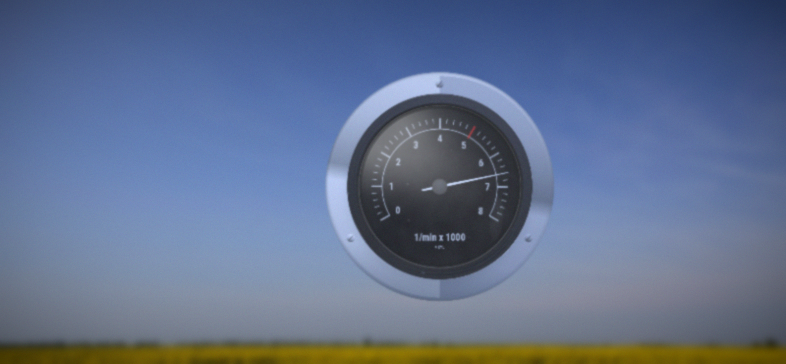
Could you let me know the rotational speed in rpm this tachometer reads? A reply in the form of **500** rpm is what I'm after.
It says **6600** rpm
